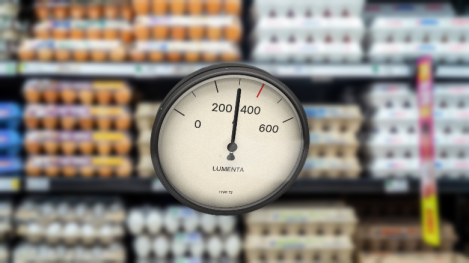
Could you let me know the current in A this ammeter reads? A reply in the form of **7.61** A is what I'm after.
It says **300** A
